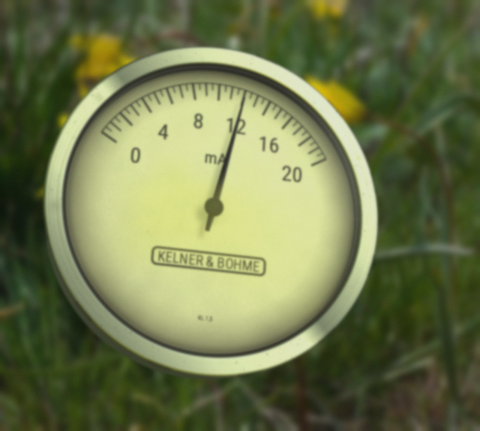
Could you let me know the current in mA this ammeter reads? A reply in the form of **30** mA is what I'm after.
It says **12** mA
